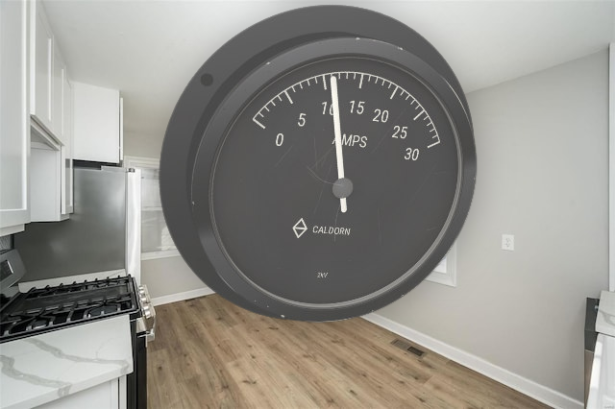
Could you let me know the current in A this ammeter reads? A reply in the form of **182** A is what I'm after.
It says **11** A
